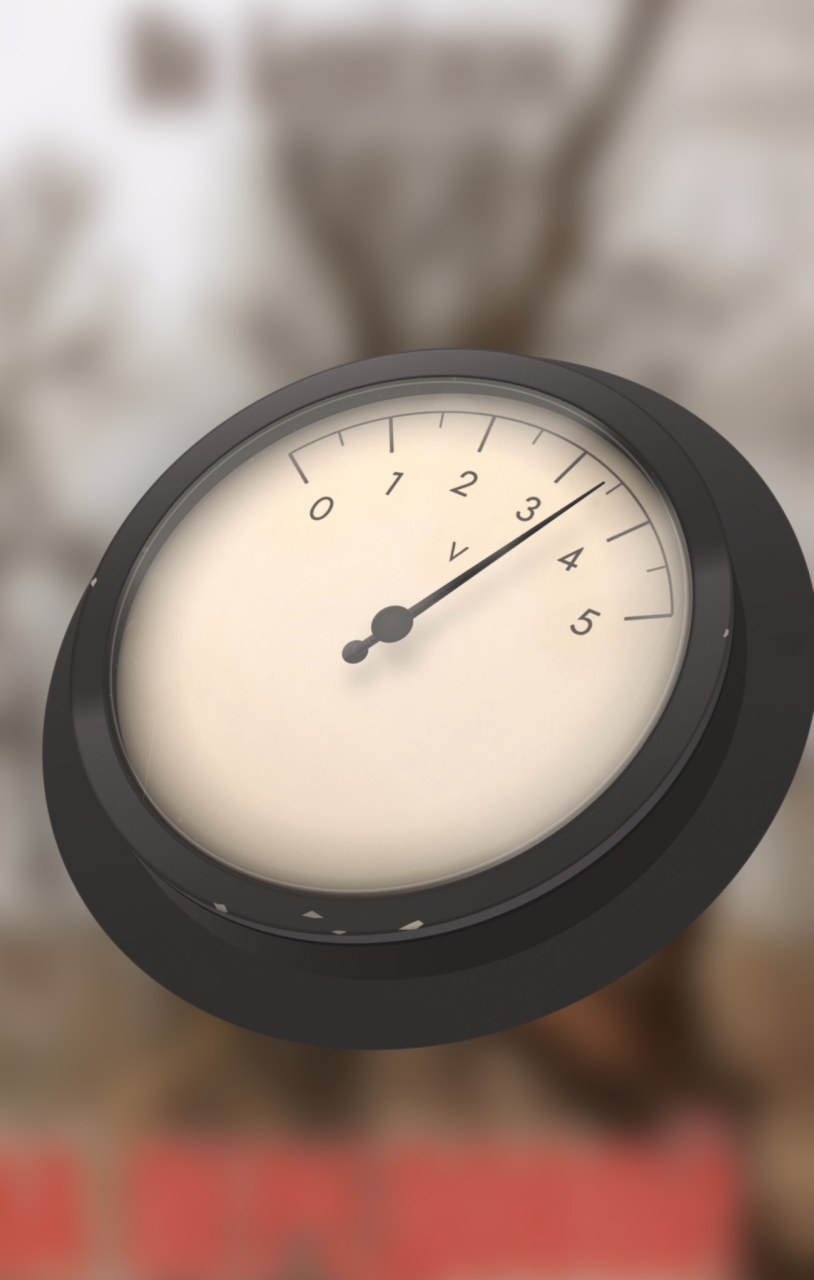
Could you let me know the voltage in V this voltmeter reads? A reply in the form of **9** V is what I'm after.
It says **3.5** V
